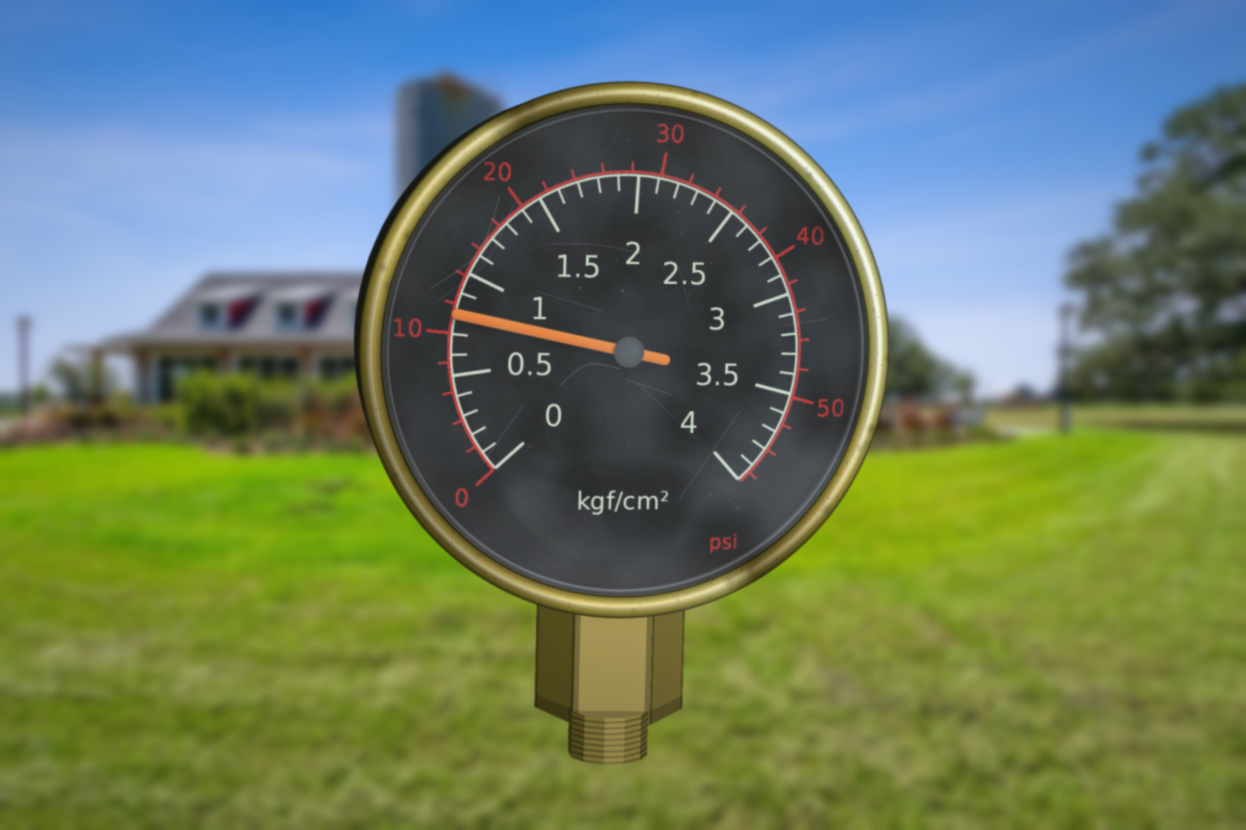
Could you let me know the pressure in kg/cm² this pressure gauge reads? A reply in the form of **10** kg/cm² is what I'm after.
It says **0.8** kg/cm²
